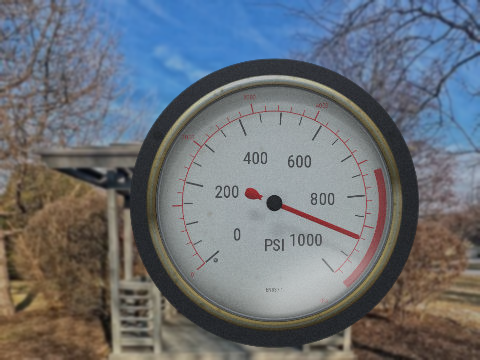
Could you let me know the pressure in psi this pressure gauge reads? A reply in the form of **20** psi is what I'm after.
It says **900** psi
